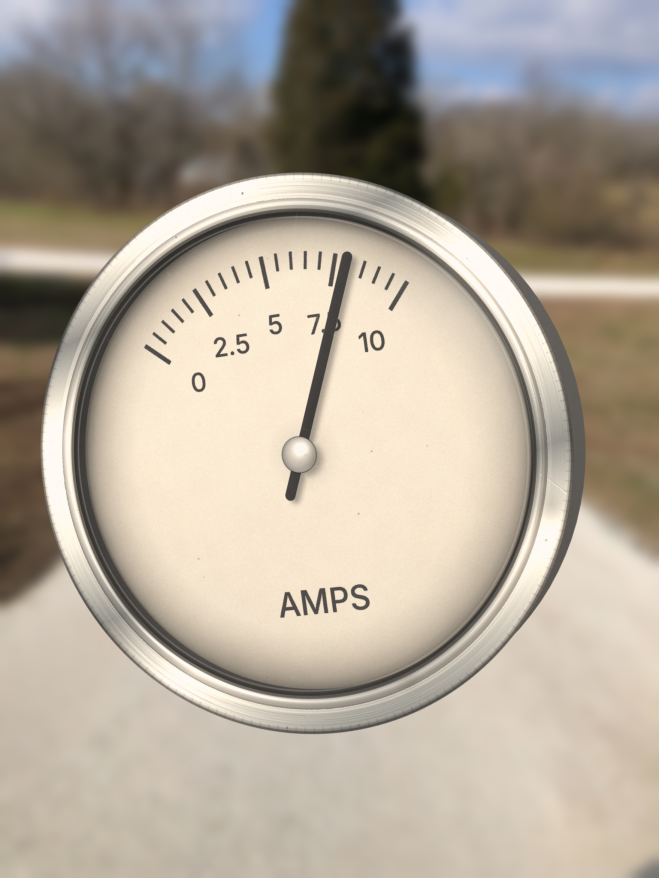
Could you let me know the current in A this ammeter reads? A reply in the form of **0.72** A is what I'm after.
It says **8** A
